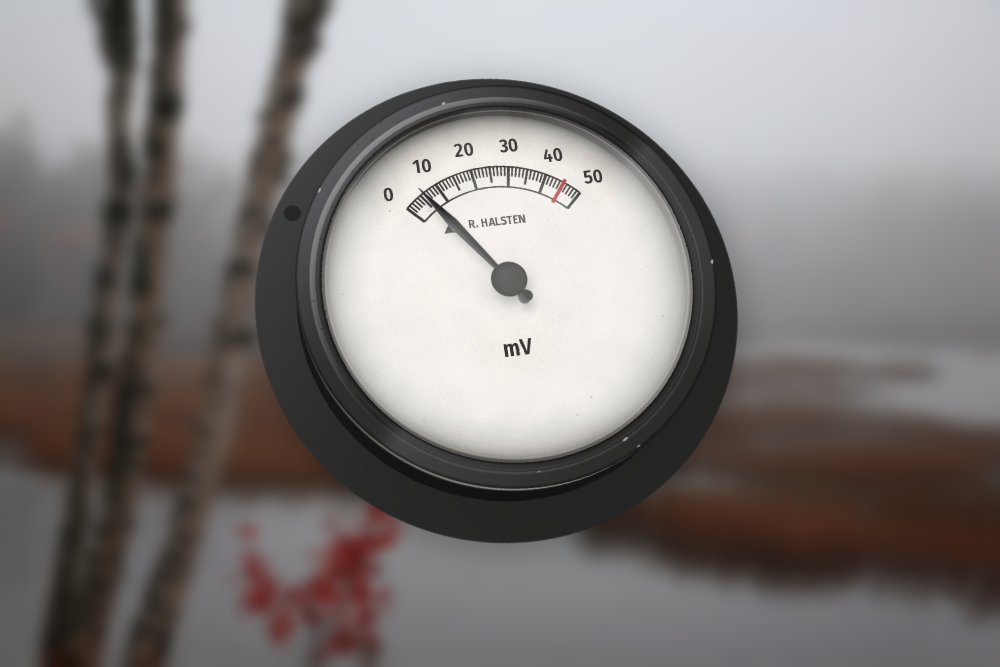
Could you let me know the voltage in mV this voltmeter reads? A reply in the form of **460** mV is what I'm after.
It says **5** mV
